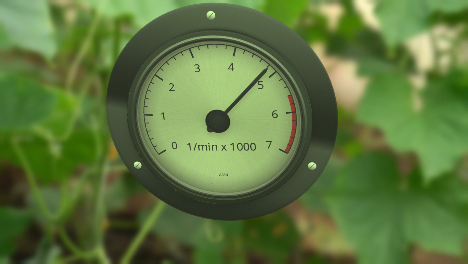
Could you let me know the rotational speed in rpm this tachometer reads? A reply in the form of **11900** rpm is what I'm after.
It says **4800** rpm
